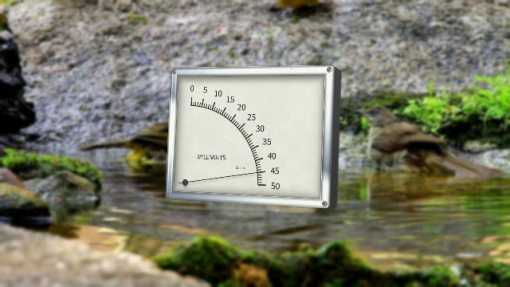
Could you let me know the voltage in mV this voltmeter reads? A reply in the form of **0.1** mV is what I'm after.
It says **45** mV
